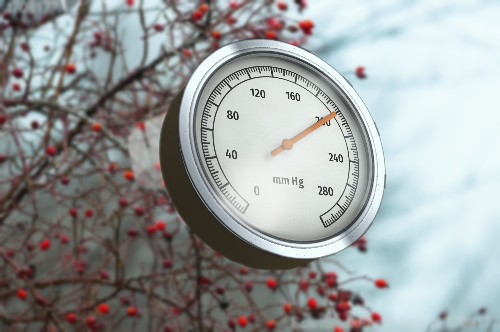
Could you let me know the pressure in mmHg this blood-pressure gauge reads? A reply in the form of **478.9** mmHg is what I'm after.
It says **200** mmHg
